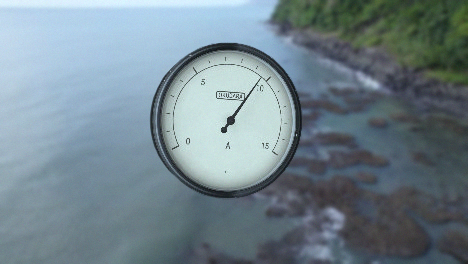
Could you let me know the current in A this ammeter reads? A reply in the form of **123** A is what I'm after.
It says **9.5** A
